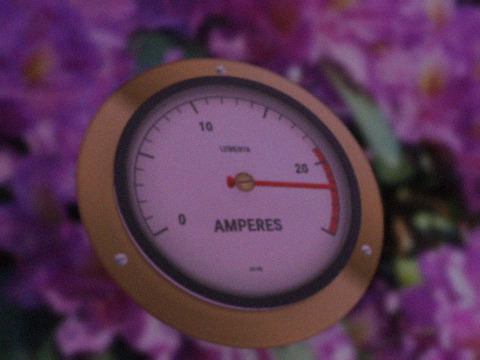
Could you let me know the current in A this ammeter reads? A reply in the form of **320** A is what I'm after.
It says **22** A
